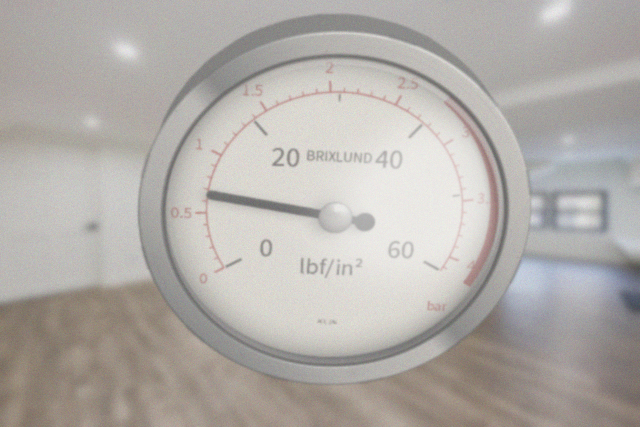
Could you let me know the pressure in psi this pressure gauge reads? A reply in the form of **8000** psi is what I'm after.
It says **10** psi
